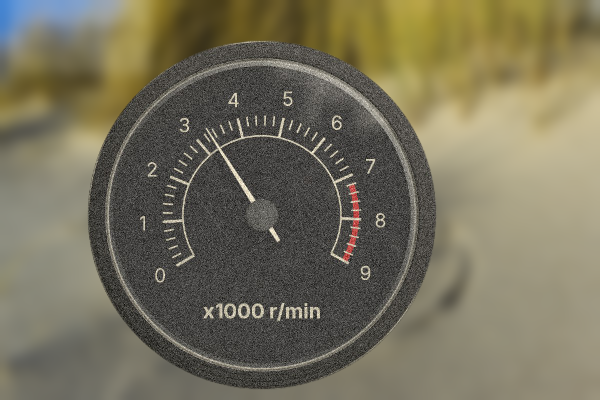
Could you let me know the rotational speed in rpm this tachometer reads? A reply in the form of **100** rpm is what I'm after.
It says **3300** rpm
